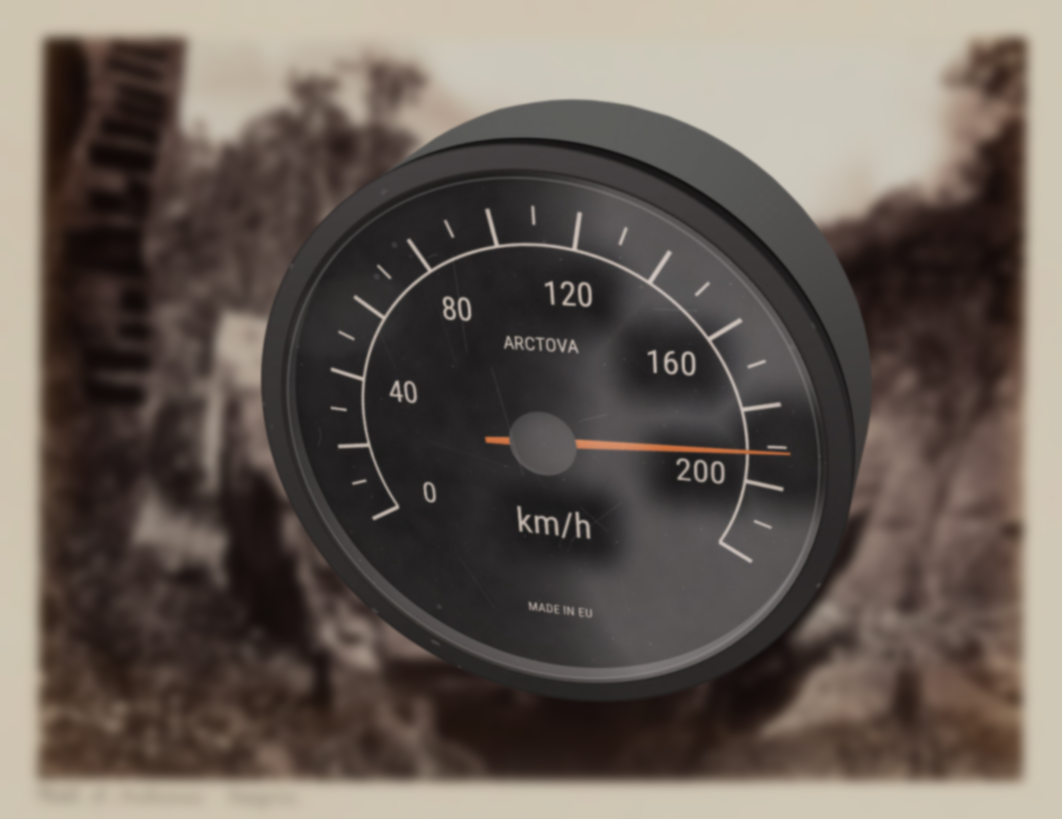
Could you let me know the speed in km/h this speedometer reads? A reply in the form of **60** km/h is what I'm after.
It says **190** km/h
